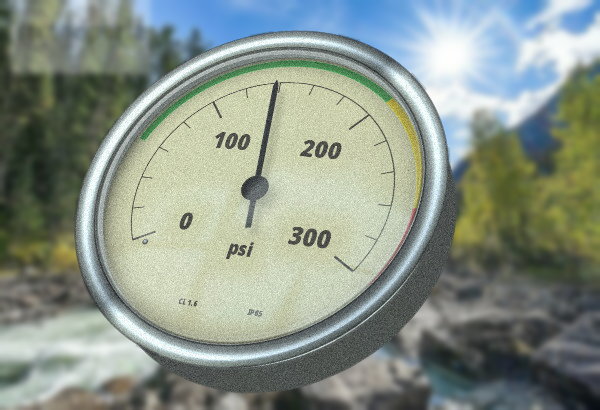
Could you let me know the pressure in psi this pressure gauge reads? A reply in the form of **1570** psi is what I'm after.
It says **140** psi
